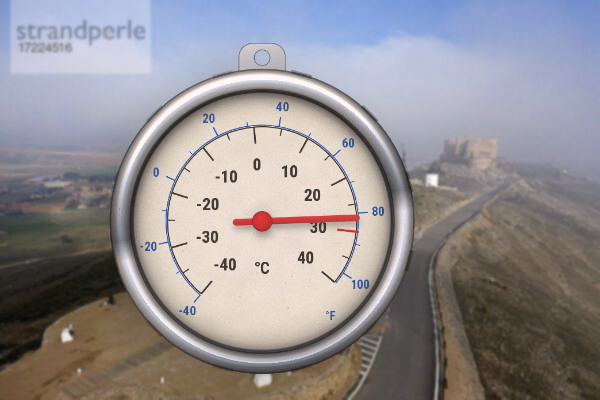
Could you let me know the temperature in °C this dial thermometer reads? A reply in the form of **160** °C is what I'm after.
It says **27.5** °C
